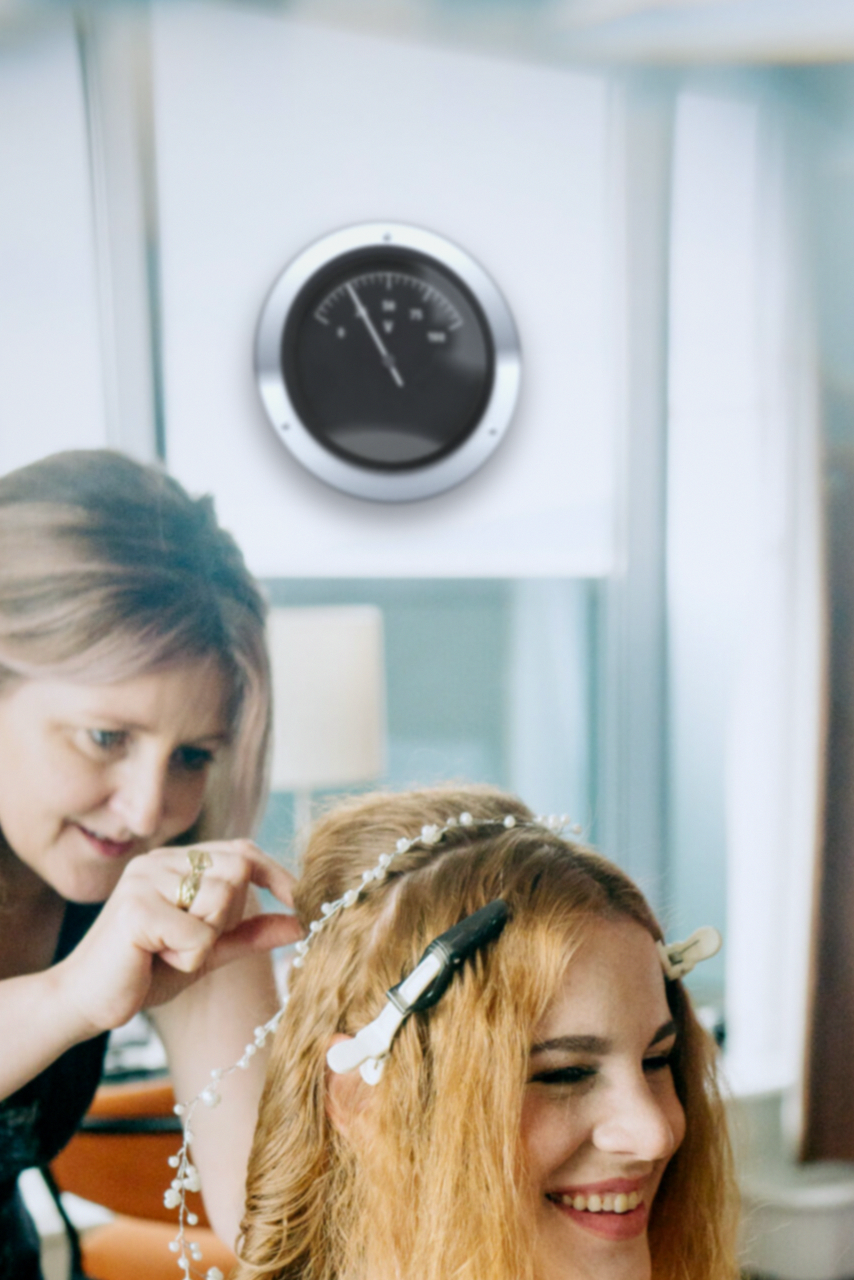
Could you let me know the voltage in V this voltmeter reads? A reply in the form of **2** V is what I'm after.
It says **25** V
